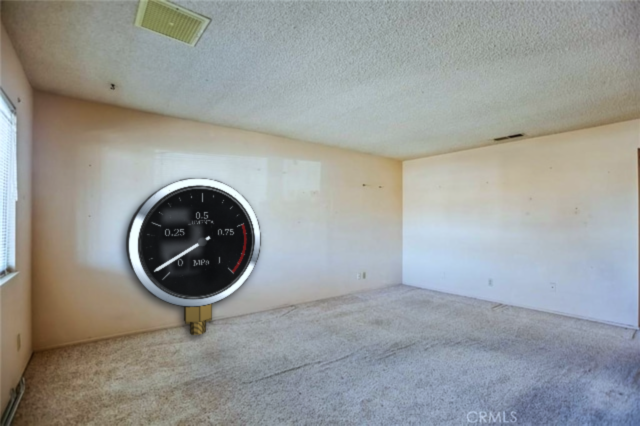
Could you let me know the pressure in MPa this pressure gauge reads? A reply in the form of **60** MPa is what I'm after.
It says **0.05** MPa
